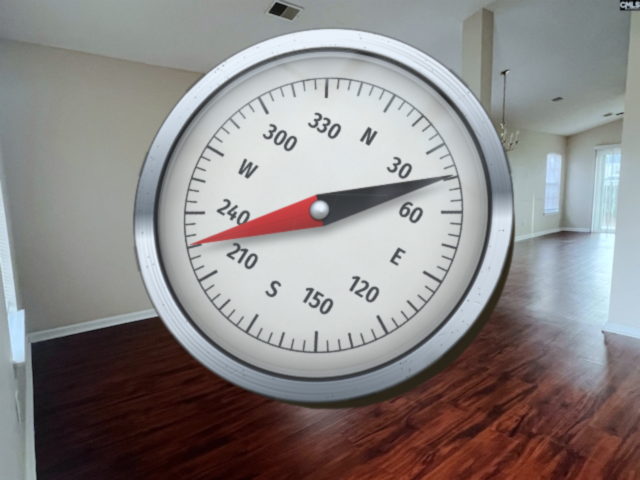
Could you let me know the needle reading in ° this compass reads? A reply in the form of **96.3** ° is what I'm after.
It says **225** °
